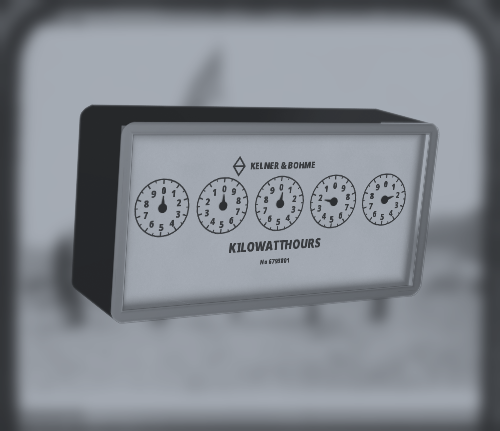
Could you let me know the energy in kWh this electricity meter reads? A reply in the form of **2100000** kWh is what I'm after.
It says **22** kWh
